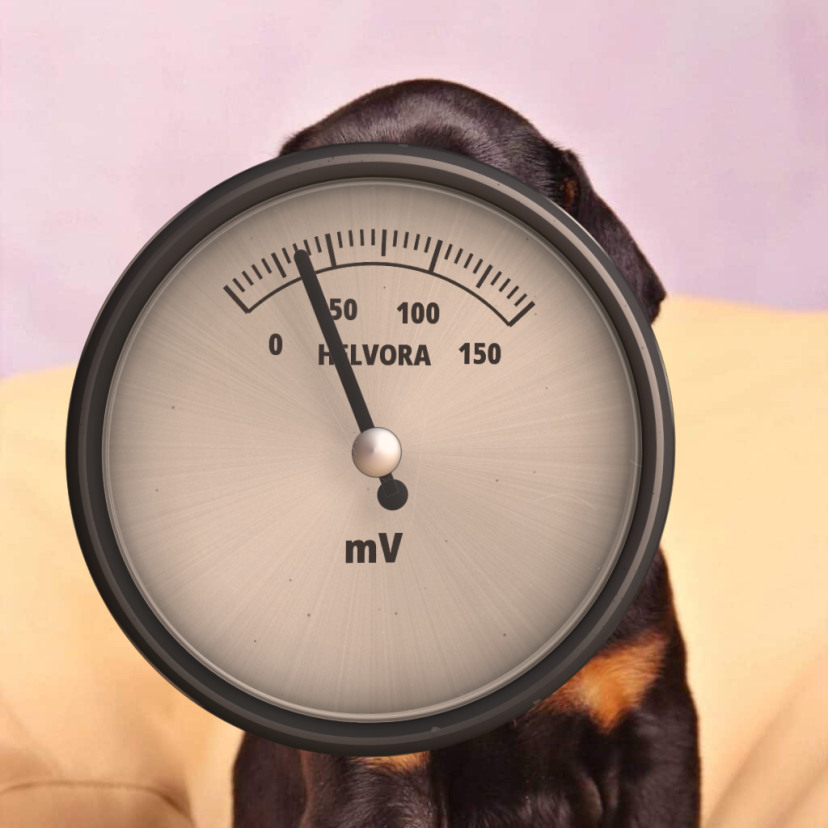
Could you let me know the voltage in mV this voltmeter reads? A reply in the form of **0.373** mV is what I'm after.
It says **35** mV
